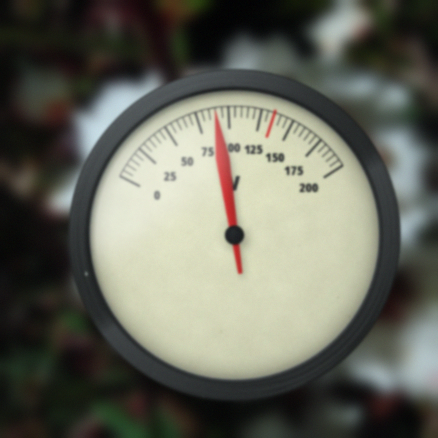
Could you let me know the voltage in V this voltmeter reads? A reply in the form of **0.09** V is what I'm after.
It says **90** V
